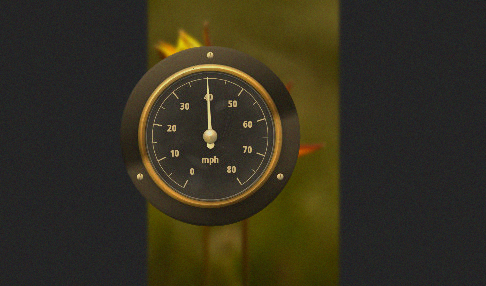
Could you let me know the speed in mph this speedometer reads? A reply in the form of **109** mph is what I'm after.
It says **40** mph
